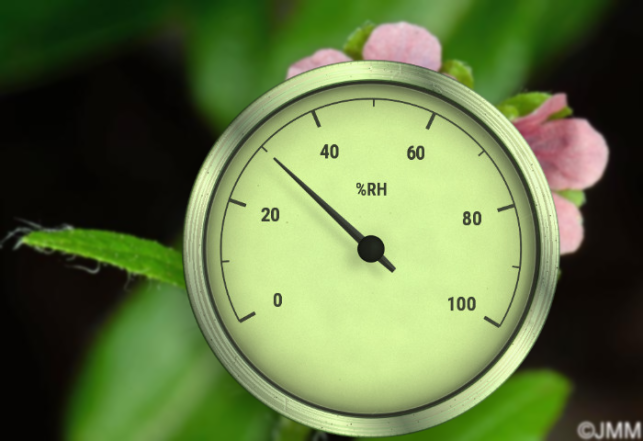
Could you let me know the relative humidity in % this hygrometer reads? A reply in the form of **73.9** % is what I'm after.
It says **30** %
